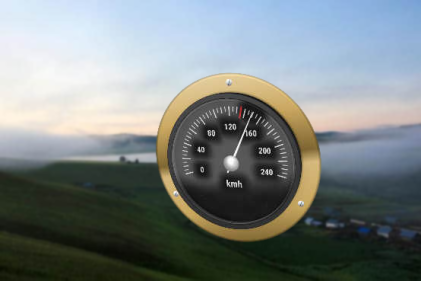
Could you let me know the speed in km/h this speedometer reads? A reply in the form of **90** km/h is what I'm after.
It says **150** km/h
